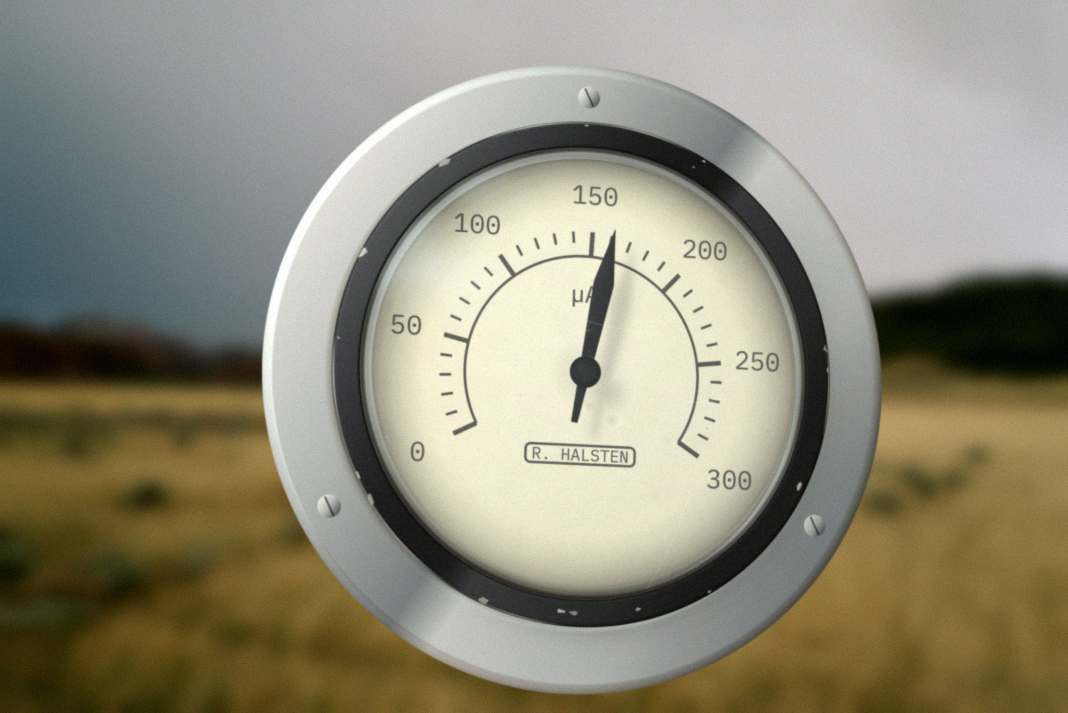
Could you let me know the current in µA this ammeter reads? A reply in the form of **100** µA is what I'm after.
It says **160** µA
